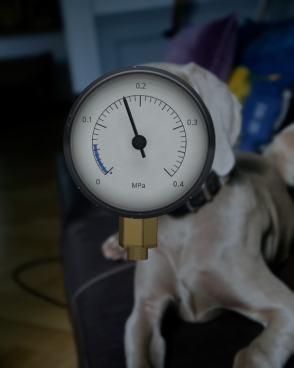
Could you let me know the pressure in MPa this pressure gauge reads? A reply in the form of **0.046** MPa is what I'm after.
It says **0.17** MPa
